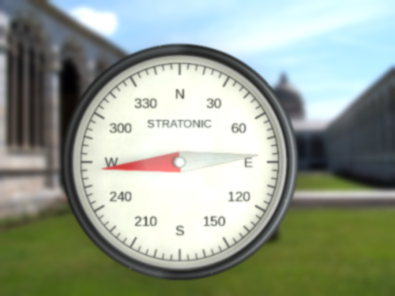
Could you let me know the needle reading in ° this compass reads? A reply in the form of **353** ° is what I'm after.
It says **265** °
